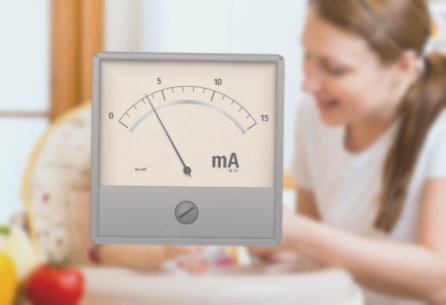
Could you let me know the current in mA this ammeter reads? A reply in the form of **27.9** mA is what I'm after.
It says **3.5** mA
